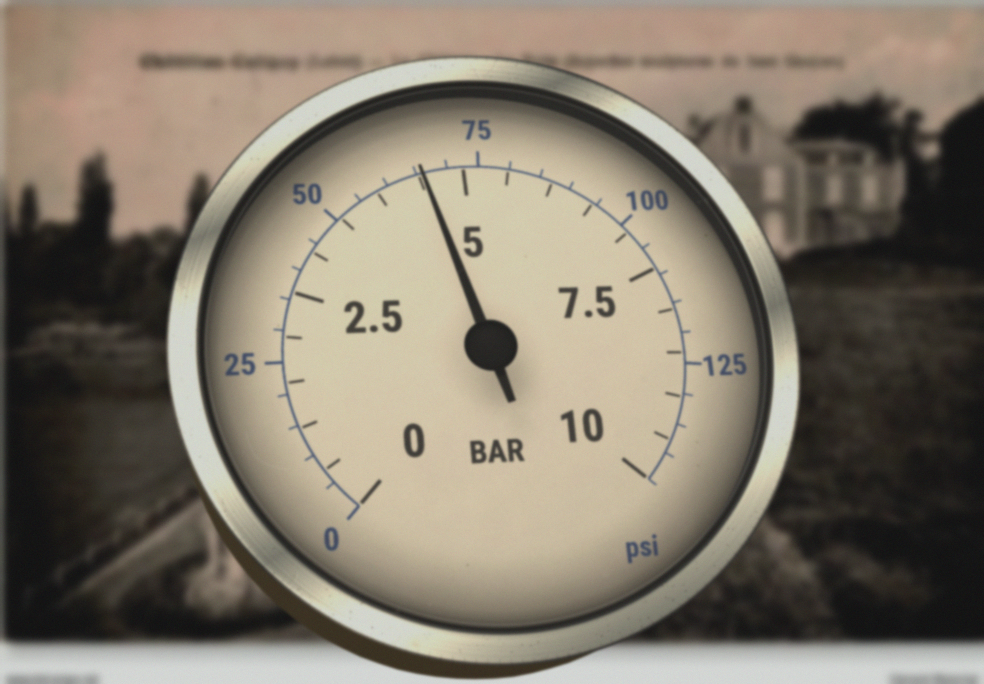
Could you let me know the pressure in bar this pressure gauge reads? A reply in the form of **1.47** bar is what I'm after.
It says **4.5** bar
